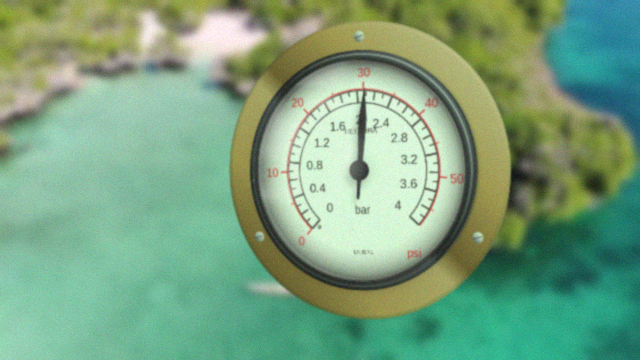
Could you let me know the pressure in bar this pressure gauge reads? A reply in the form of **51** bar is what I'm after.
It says **2.1** bar
